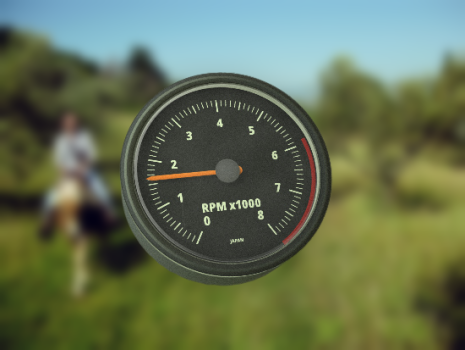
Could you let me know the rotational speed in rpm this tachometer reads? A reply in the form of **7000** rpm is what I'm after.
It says **1600** rpm
